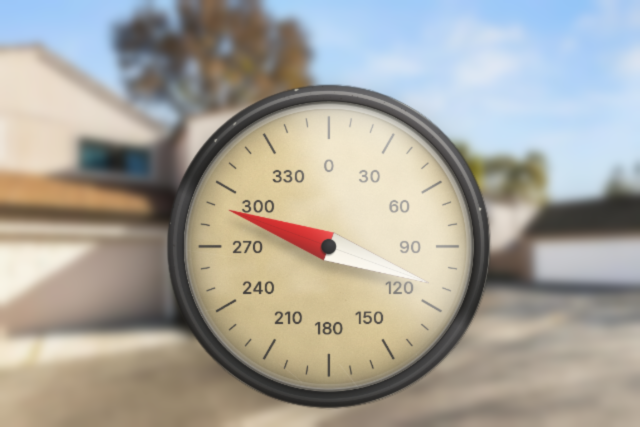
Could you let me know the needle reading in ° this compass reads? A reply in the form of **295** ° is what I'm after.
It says **290** °
